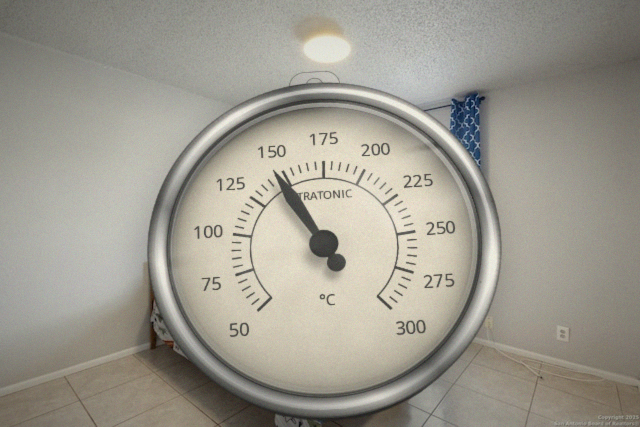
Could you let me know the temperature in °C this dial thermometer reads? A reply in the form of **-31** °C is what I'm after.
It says **145** °C
